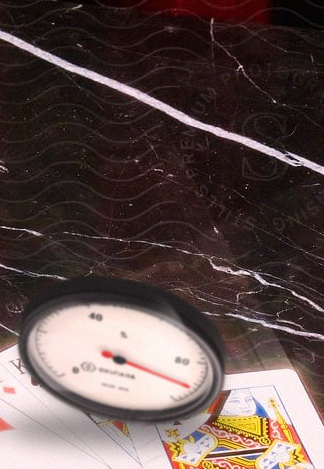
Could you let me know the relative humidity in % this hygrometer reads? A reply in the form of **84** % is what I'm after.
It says **90** %
